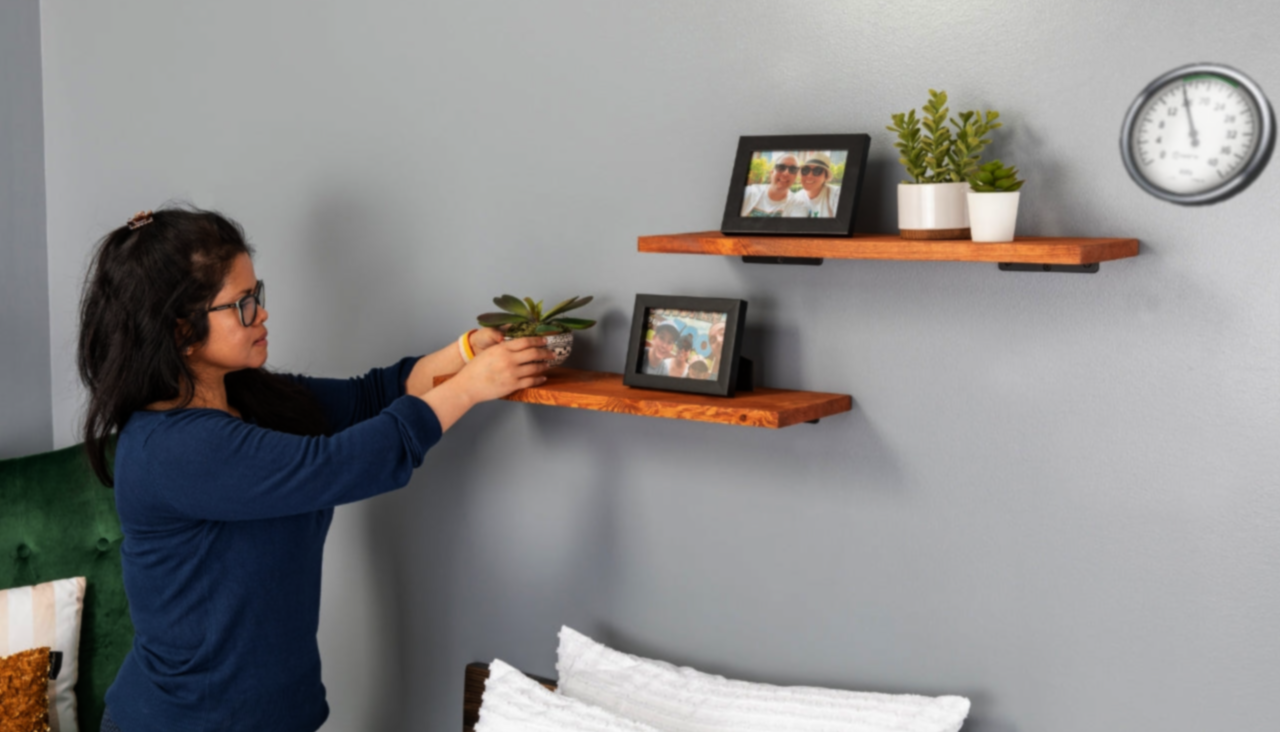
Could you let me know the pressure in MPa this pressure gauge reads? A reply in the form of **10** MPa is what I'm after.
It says **16** MPa
